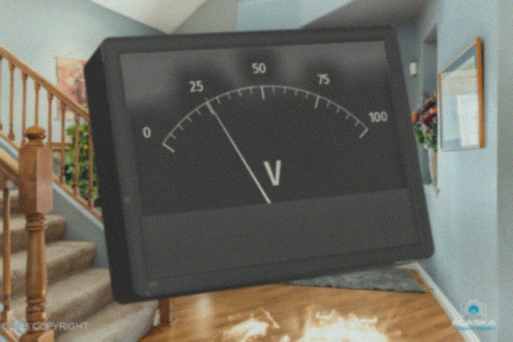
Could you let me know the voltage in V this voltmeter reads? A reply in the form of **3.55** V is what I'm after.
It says **25** V
